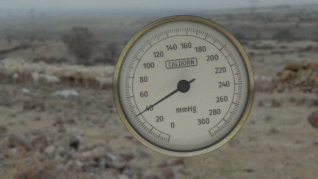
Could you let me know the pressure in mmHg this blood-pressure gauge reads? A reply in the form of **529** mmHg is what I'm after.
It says **40** mmHg
